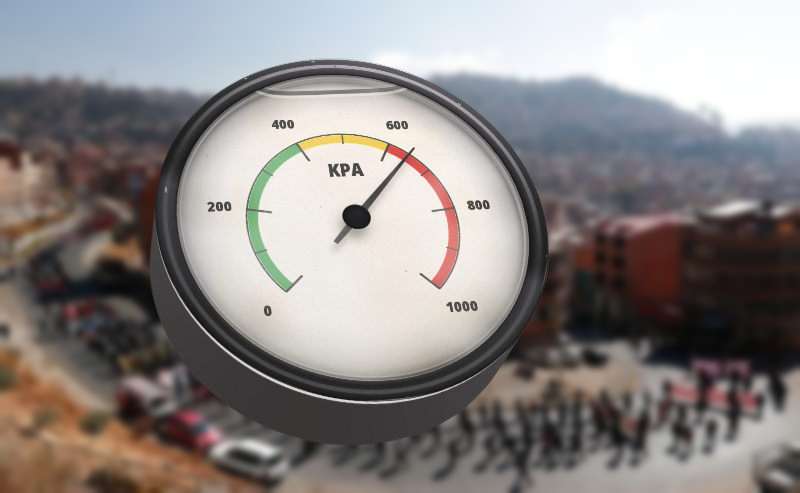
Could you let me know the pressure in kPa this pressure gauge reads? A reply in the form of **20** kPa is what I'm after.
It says **650** kPa
